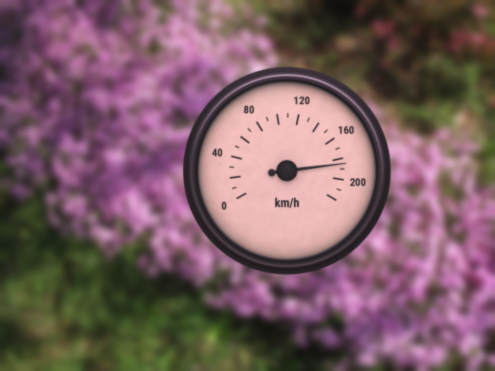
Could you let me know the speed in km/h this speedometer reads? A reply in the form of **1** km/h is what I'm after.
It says **185** km/h
